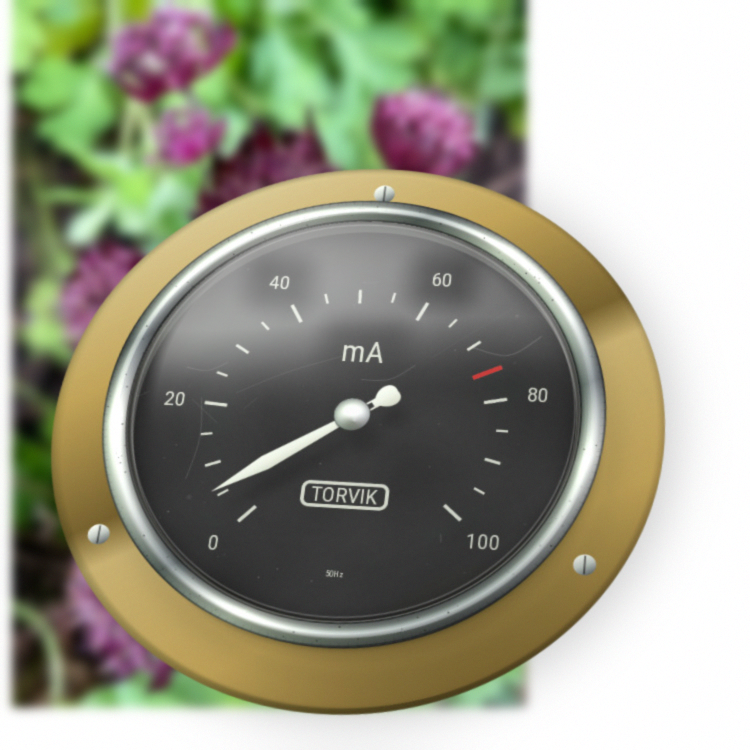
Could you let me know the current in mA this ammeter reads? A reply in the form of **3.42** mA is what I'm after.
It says **5** mA
